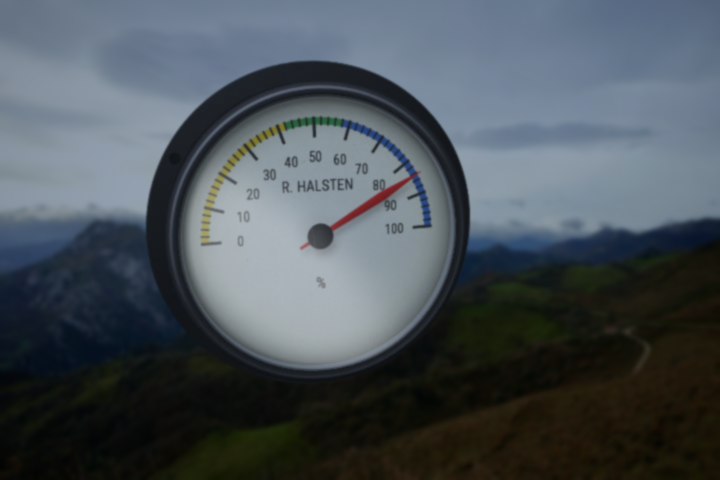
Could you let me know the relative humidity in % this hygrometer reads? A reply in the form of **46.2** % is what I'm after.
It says **84** %
